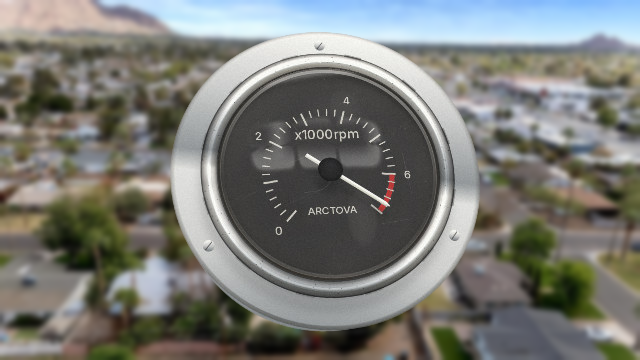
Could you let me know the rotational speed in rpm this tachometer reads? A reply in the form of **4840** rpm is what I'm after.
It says **6800** rpm
